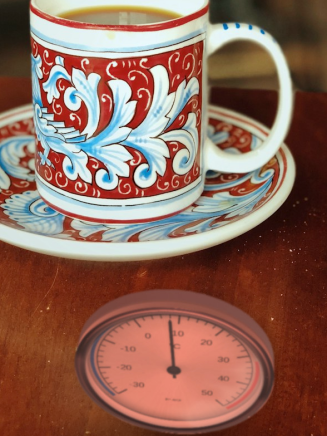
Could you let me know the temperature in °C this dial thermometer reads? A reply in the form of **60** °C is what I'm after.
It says **8** °C
